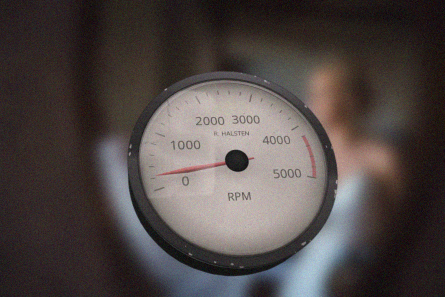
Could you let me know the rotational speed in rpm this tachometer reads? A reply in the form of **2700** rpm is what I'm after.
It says **200** rpm
